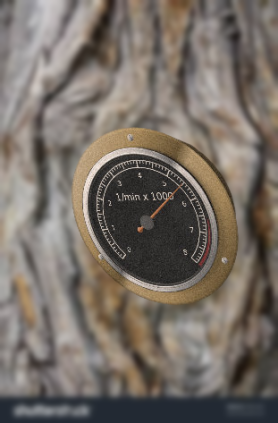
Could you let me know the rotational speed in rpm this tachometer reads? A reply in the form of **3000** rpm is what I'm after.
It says **5500** rpm
